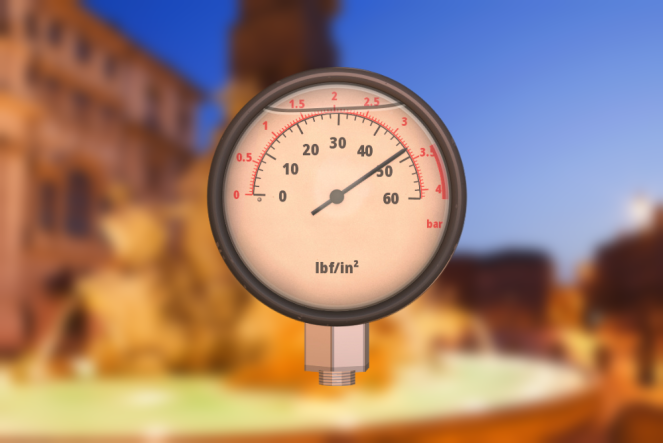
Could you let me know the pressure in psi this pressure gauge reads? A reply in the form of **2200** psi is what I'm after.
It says **48** psi
